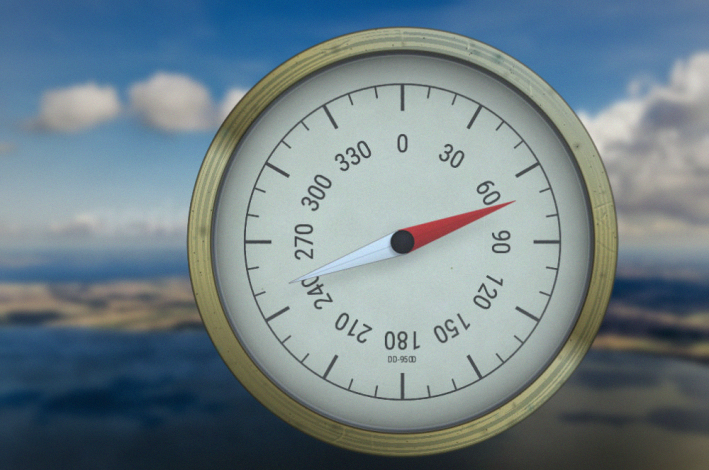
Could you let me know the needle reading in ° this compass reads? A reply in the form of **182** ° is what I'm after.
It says **70** °
